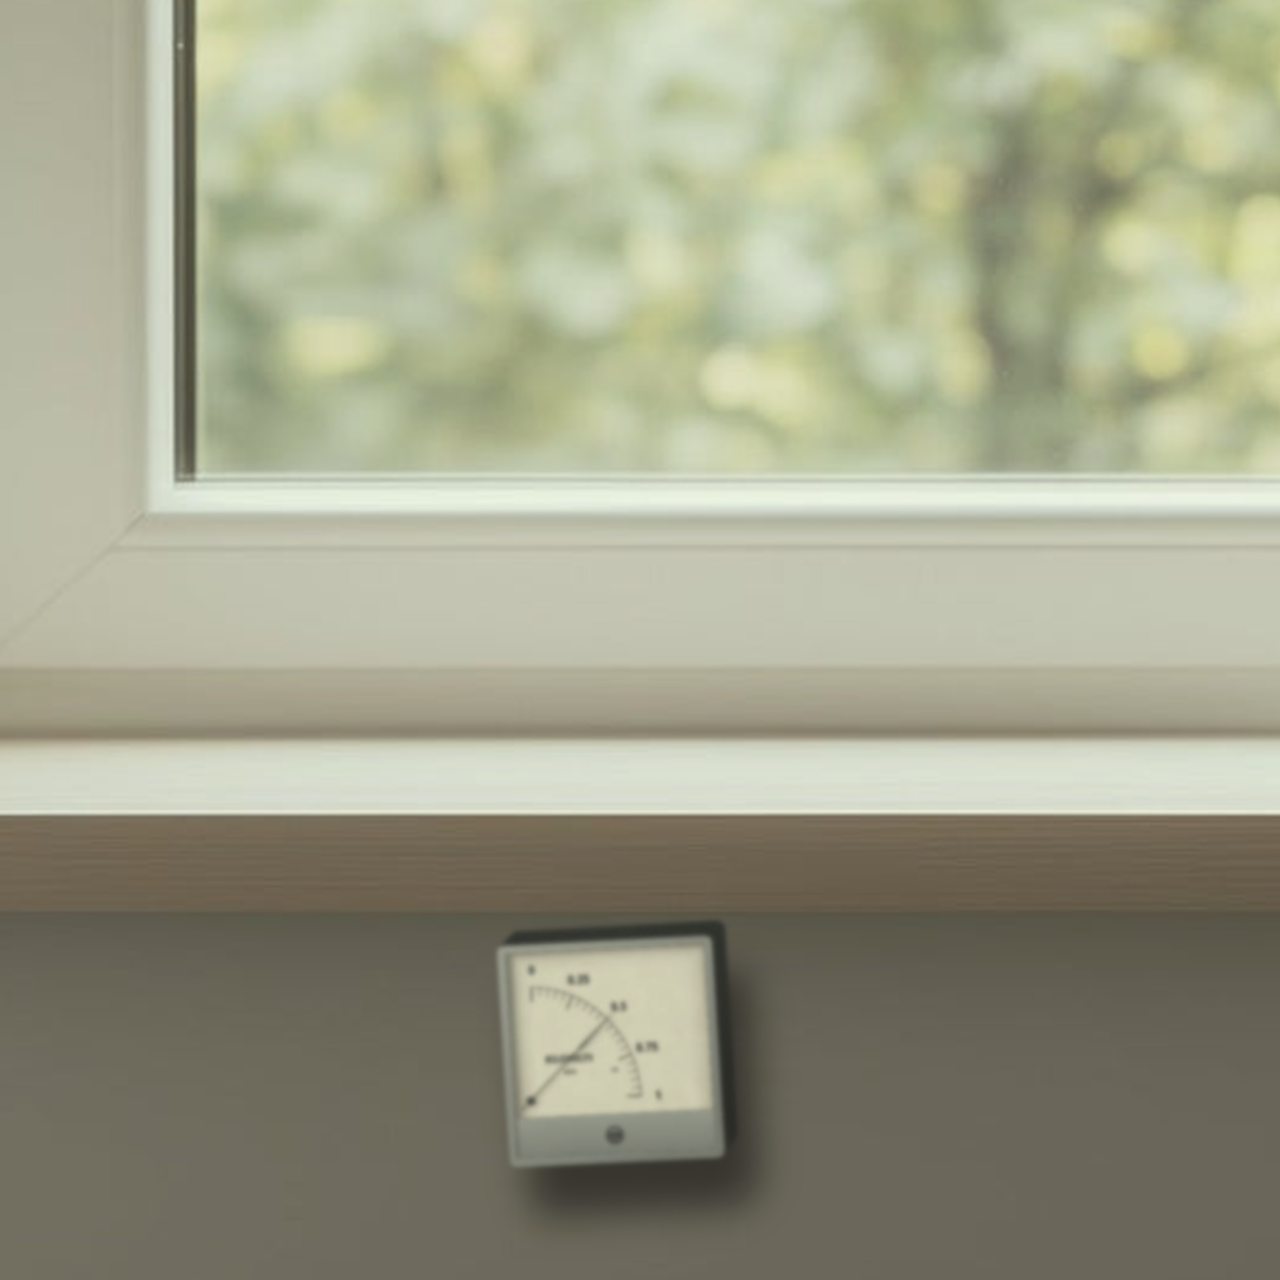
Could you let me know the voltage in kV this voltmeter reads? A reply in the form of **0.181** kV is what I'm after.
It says **0.5** kV
